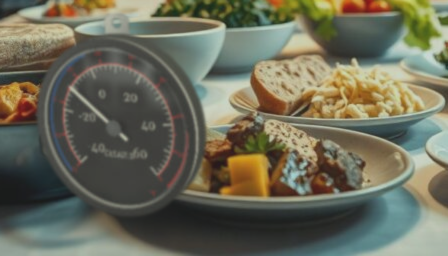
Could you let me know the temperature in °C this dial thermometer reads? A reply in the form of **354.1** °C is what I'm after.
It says **-10** °C
